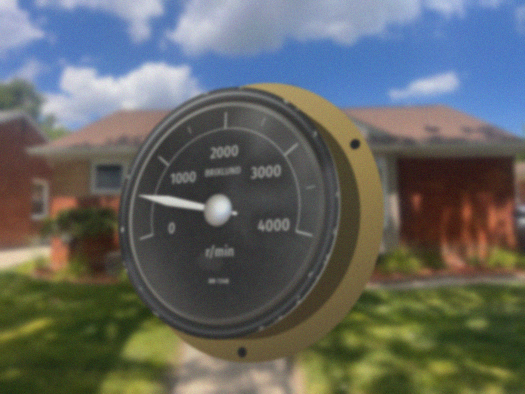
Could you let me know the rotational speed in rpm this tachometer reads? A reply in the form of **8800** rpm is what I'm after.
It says **500** rpm
